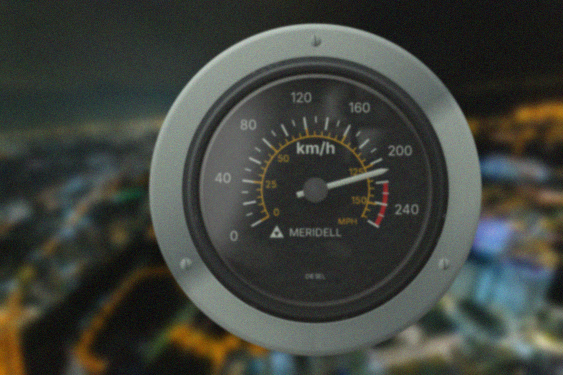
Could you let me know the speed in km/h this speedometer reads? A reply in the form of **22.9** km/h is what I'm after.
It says **210** km/h
